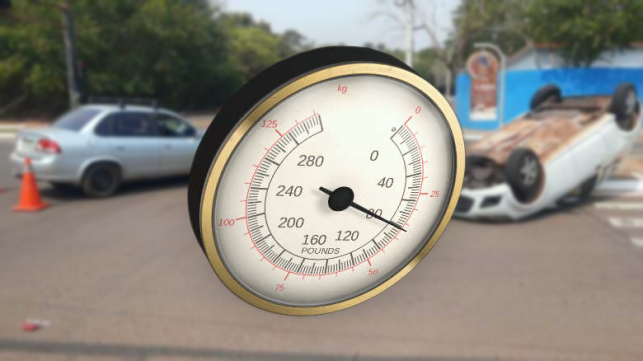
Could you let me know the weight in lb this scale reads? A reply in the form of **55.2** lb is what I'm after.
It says **80** lb
